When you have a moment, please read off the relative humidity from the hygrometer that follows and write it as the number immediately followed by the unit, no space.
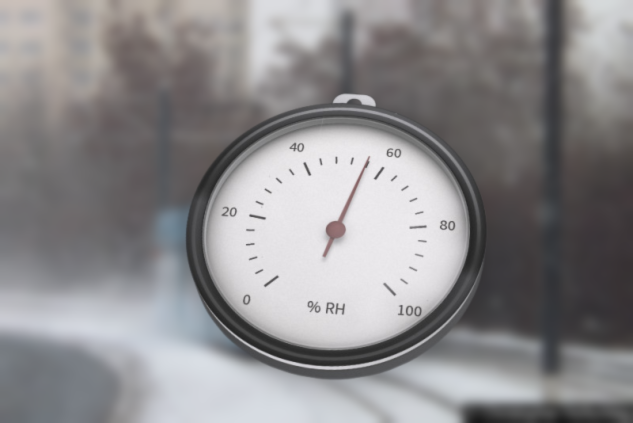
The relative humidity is 56%
